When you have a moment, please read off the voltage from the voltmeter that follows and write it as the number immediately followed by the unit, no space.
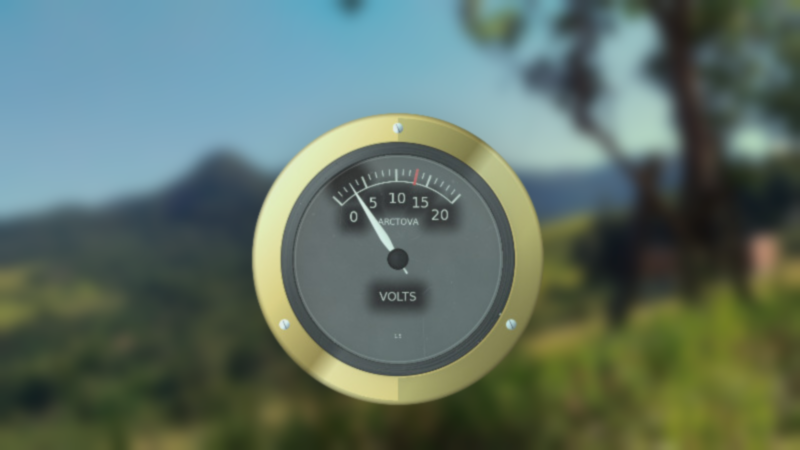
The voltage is 3V
